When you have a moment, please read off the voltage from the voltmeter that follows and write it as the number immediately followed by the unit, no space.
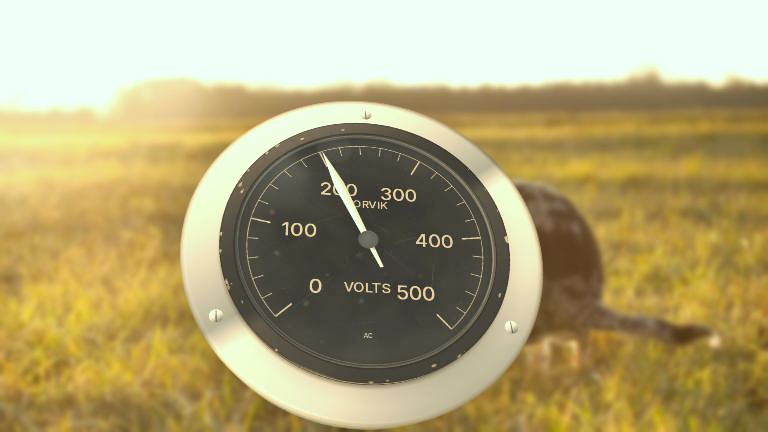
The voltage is 200V
